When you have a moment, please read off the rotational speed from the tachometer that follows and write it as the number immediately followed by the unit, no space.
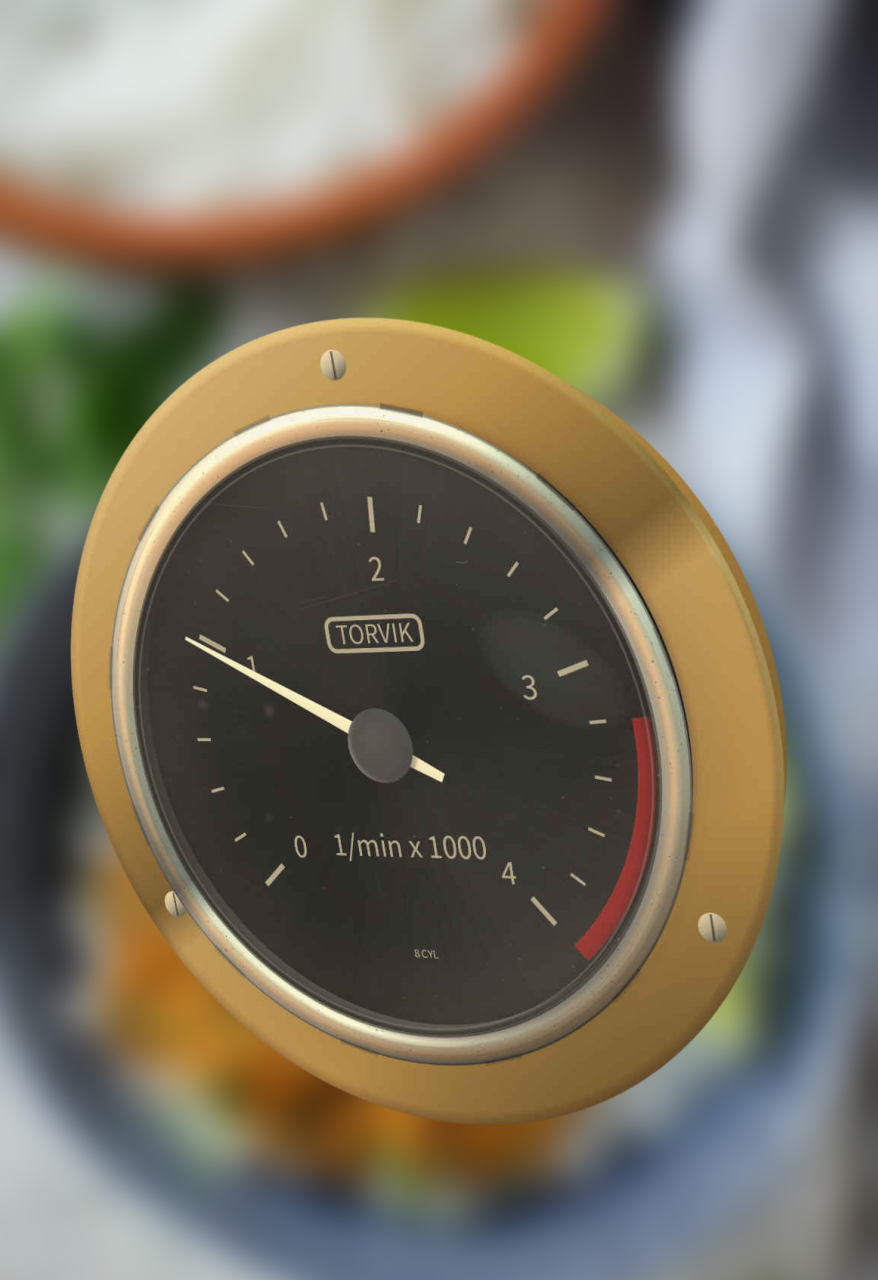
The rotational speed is 1000rpm
